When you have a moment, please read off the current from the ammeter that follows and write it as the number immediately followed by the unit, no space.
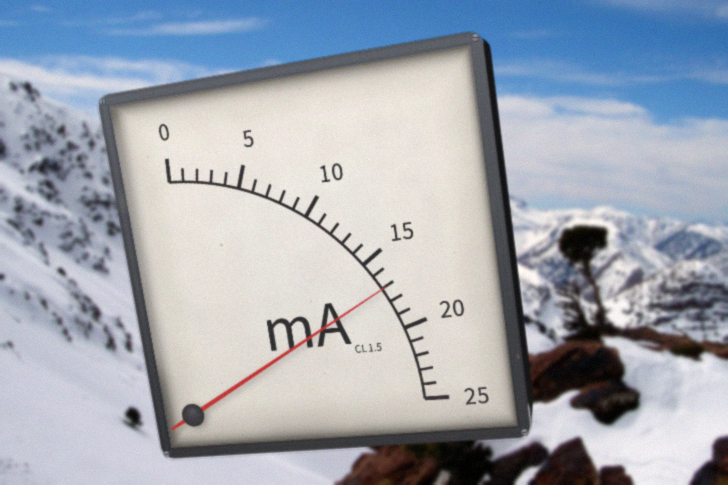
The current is 17mA
